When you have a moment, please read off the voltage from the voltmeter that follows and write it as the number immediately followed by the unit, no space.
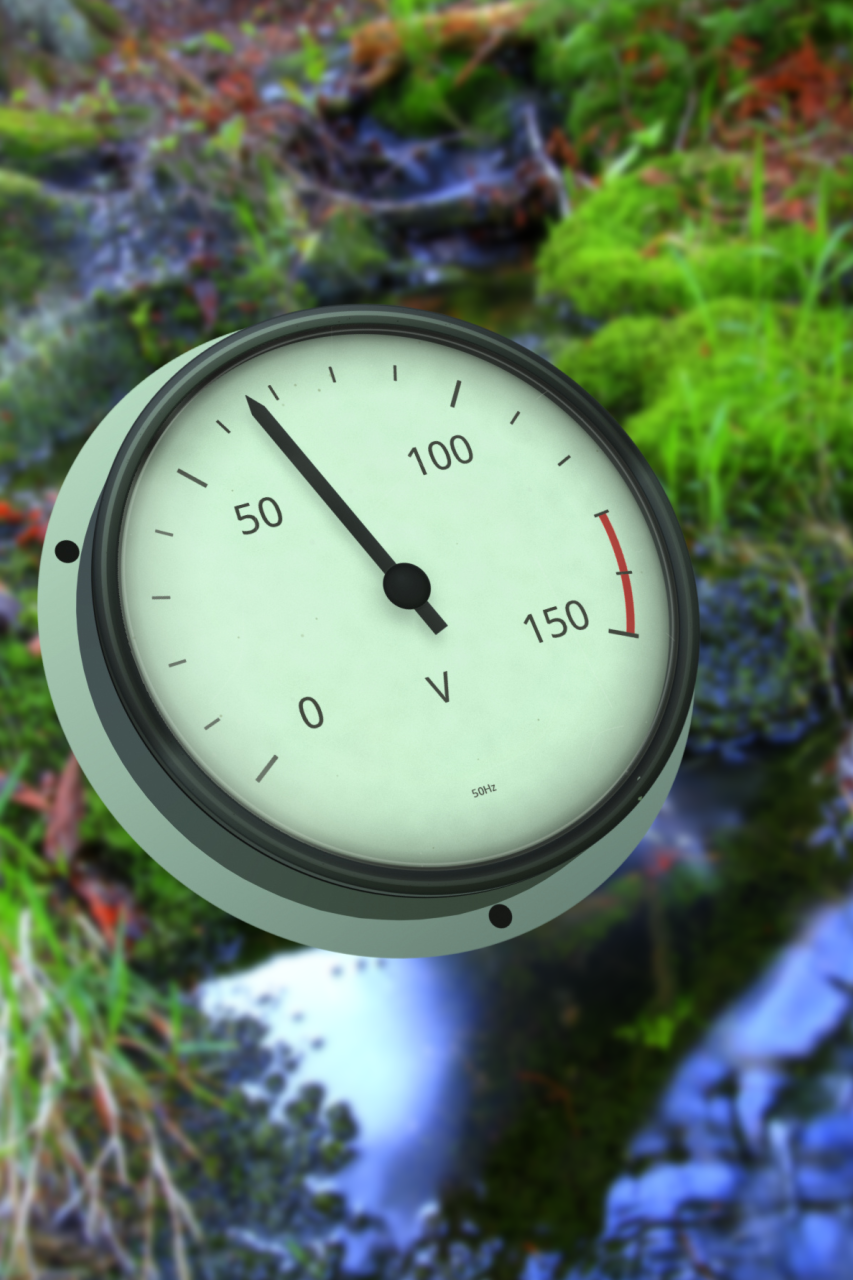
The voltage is 65V
